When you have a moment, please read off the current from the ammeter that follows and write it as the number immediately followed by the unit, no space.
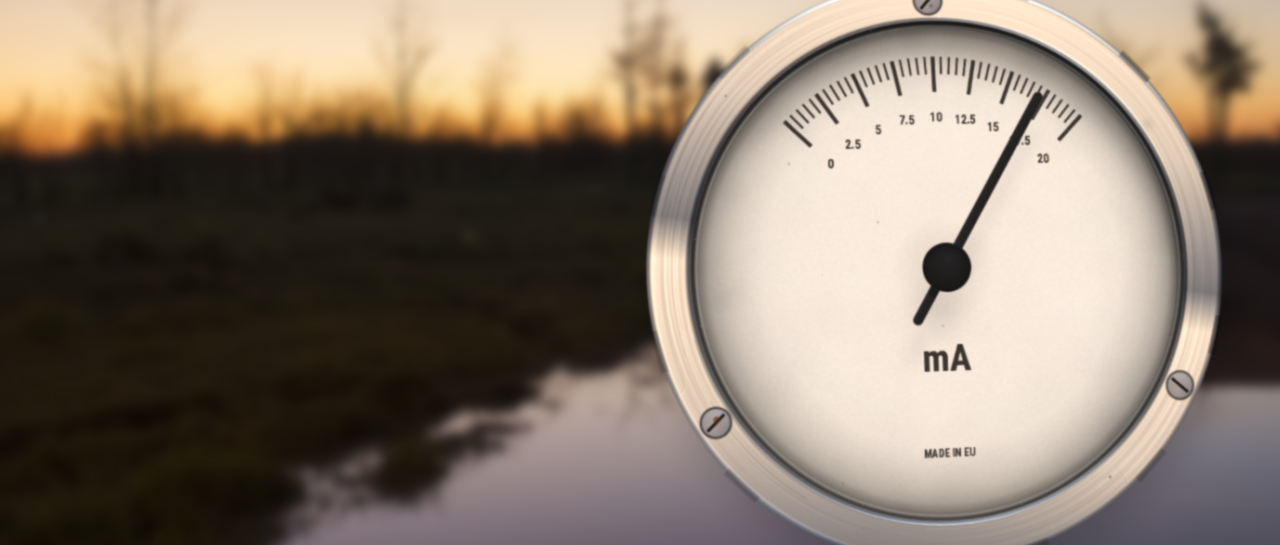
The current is 17mA
